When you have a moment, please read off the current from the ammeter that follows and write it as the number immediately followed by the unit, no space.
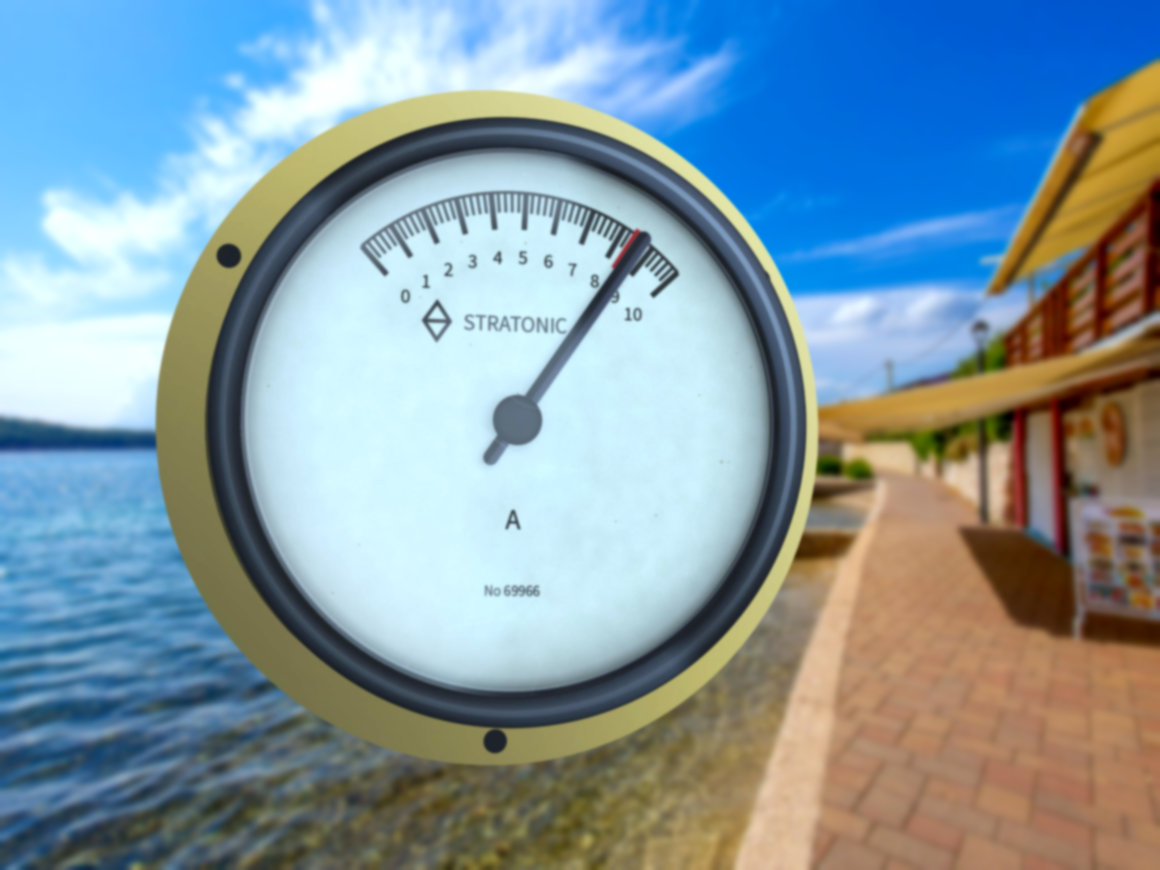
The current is 8.6A
